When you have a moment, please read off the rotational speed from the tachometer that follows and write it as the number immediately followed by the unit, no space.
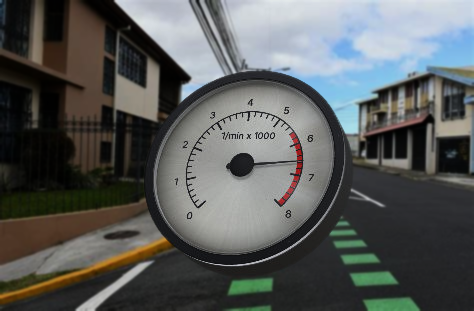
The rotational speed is 6600rpm
